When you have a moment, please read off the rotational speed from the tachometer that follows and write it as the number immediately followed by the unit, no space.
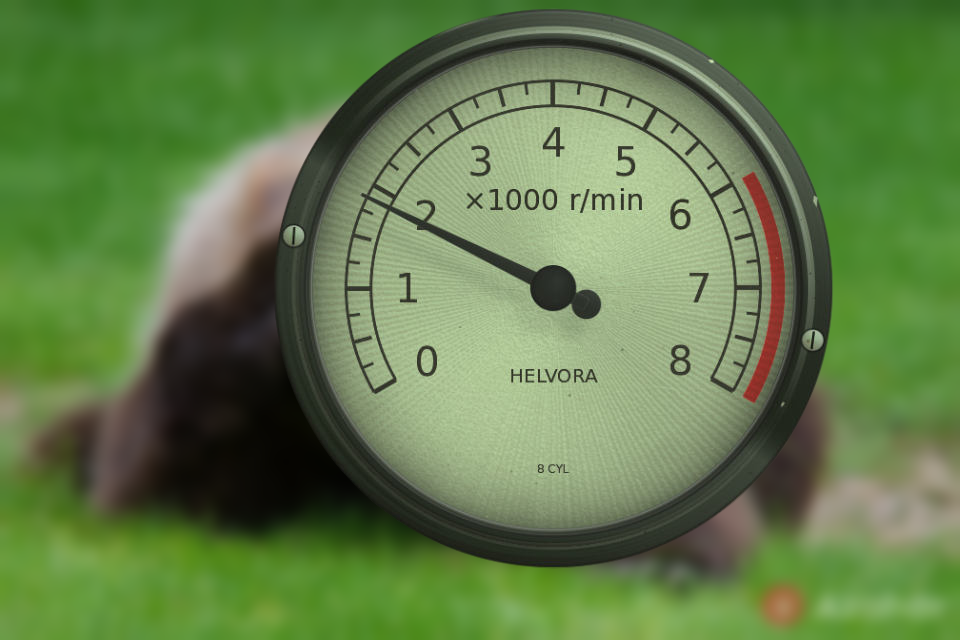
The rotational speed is 1875rpm
